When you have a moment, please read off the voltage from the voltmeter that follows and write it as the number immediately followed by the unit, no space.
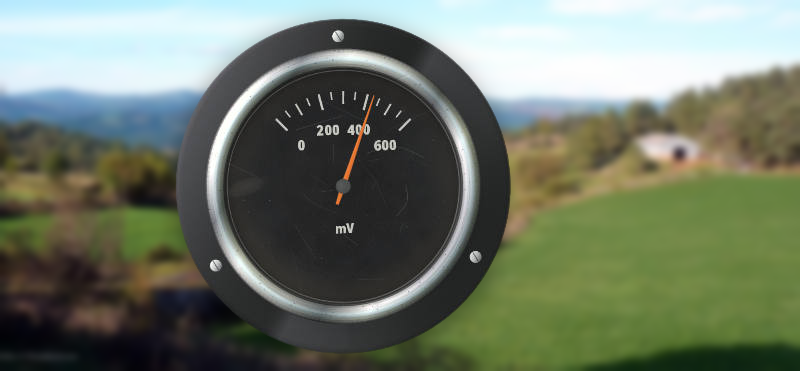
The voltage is 425mV
